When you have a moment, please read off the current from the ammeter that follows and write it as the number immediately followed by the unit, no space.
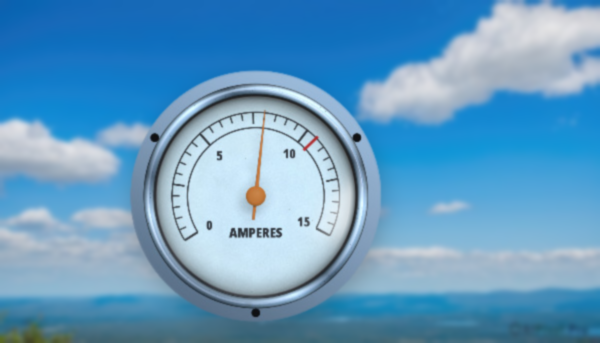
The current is 8A
